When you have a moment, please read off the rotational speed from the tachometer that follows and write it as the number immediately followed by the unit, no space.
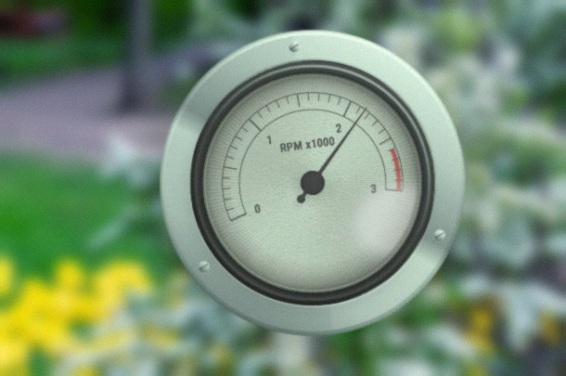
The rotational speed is 2150rpm
